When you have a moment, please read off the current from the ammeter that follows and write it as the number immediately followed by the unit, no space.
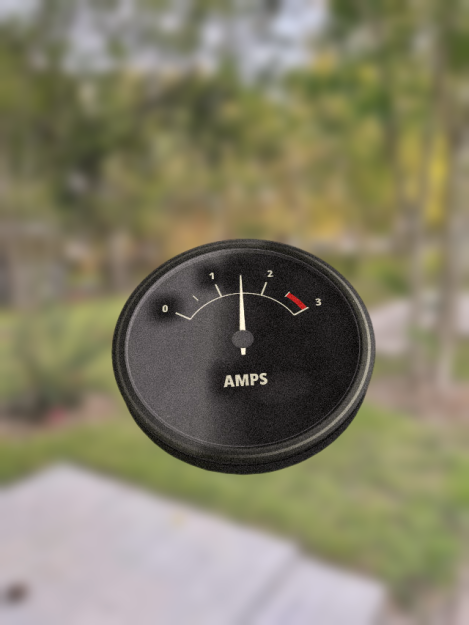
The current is 1.5A
